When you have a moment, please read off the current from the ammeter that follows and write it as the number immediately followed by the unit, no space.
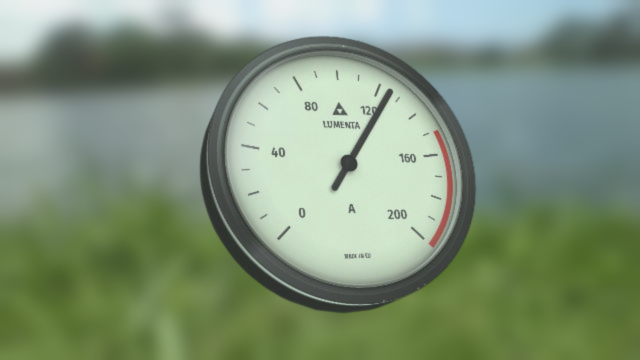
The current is 125A
